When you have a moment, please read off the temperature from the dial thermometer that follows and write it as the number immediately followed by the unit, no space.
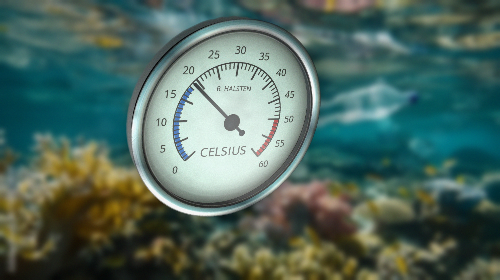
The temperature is 19°C
